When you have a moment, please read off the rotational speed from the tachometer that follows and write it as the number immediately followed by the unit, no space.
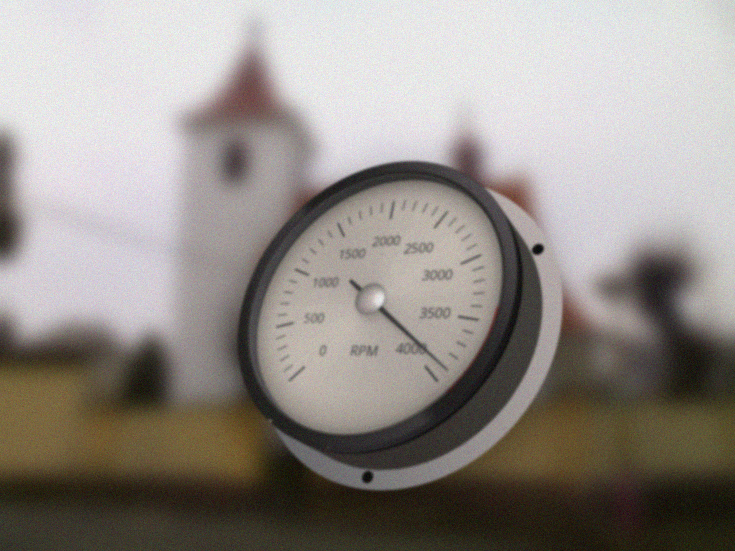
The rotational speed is 3900rpm
